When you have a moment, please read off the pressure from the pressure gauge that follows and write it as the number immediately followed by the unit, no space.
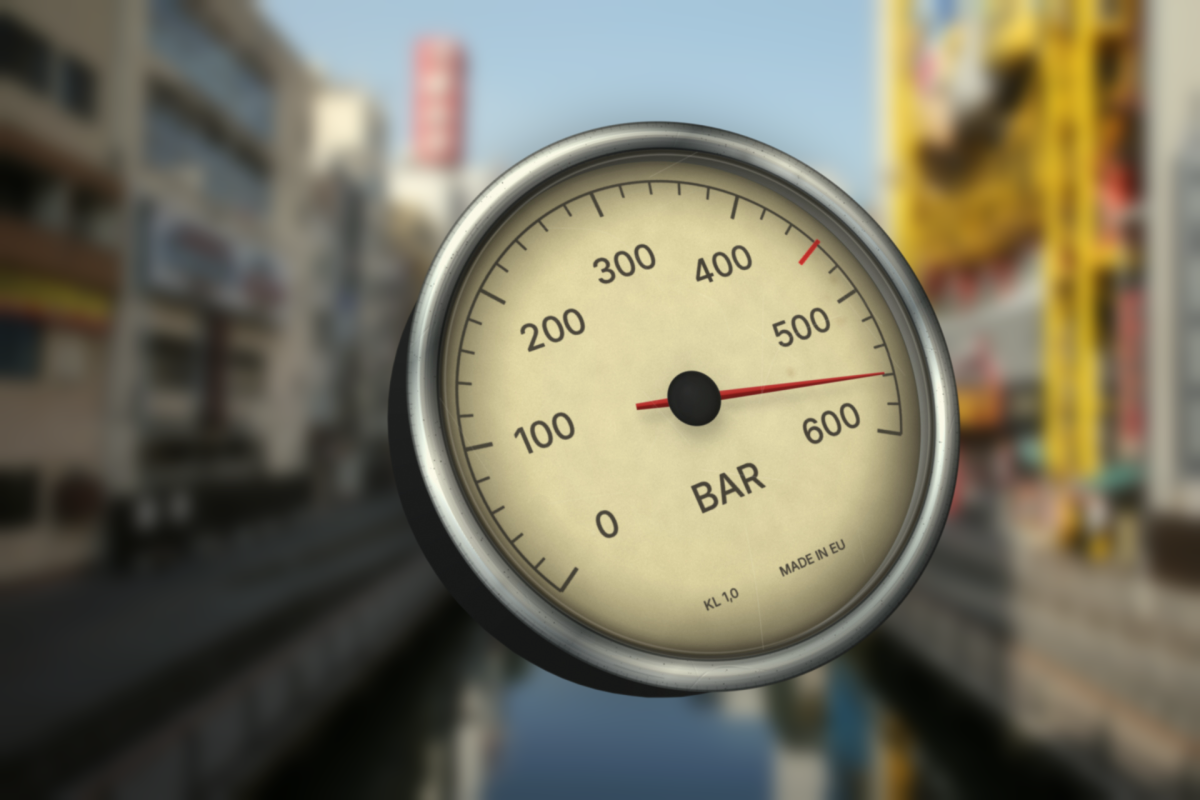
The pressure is 560bar
